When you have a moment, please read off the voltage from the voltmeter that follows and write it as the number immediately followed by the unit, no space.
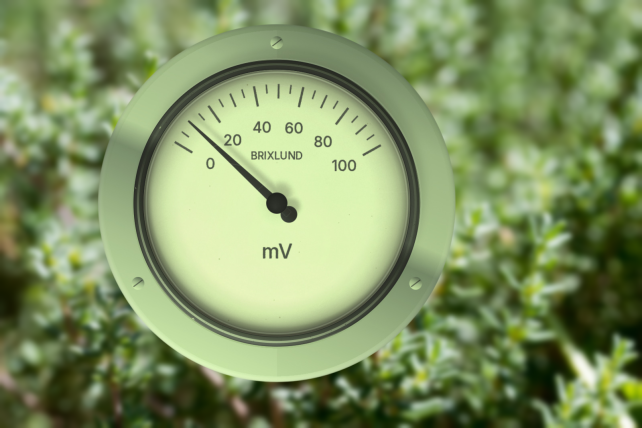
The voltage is 10mV
